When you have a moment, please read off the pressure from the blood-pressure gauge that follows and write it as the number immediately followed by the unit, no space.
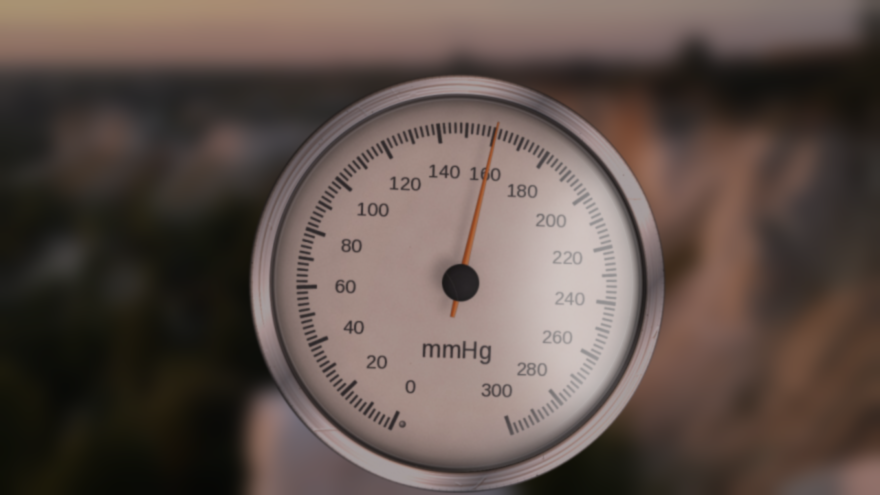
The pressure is 160mmHg
